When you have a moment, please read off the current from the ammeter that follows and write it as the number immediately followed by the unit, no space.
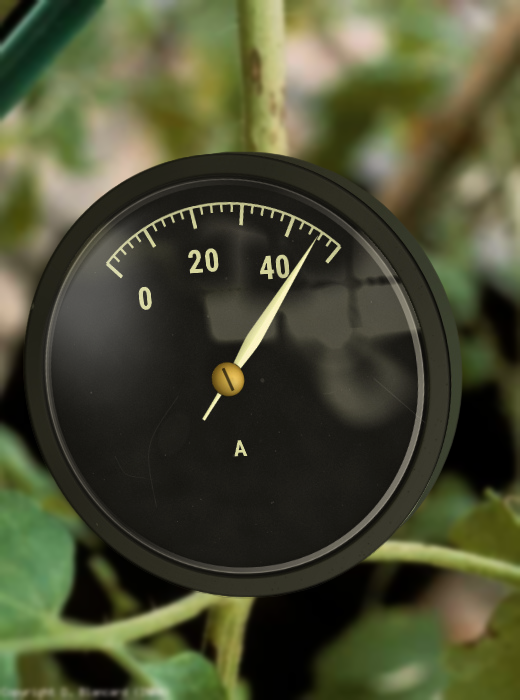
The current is 46A
